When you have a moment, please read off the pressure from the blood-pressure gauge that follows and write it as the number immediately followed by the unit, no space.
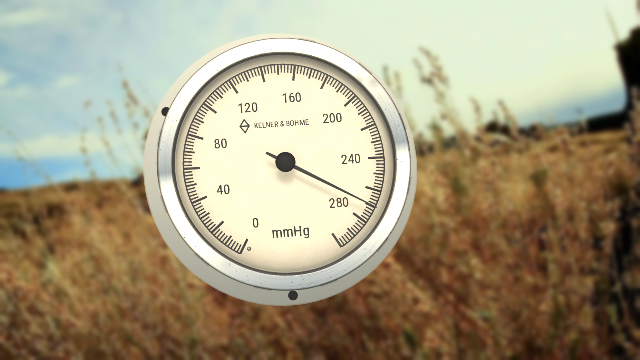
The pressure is 270mmHg
